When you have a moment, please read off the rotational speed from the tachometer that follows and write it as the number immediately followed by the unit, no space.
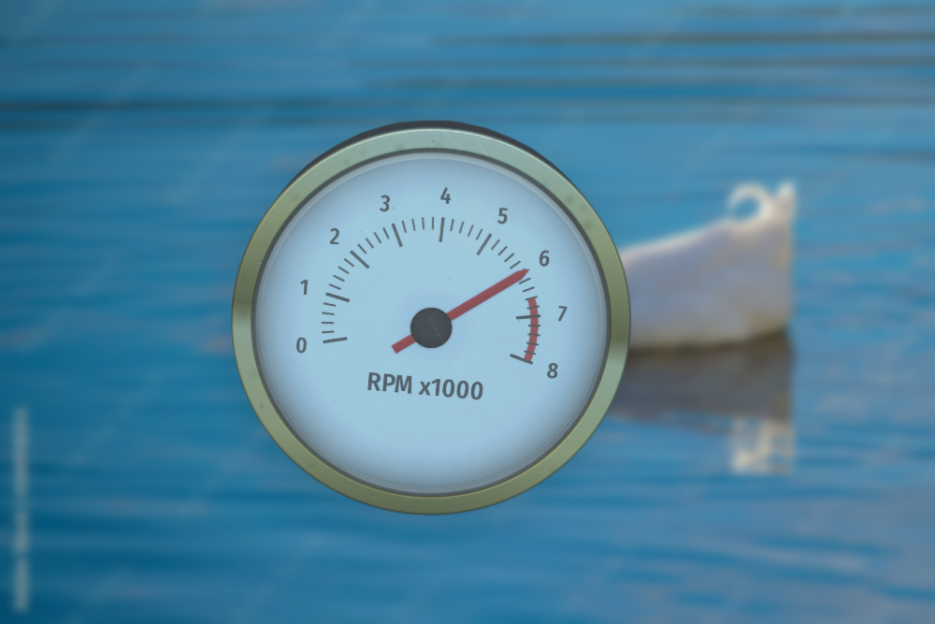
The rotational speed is 6000rpm
